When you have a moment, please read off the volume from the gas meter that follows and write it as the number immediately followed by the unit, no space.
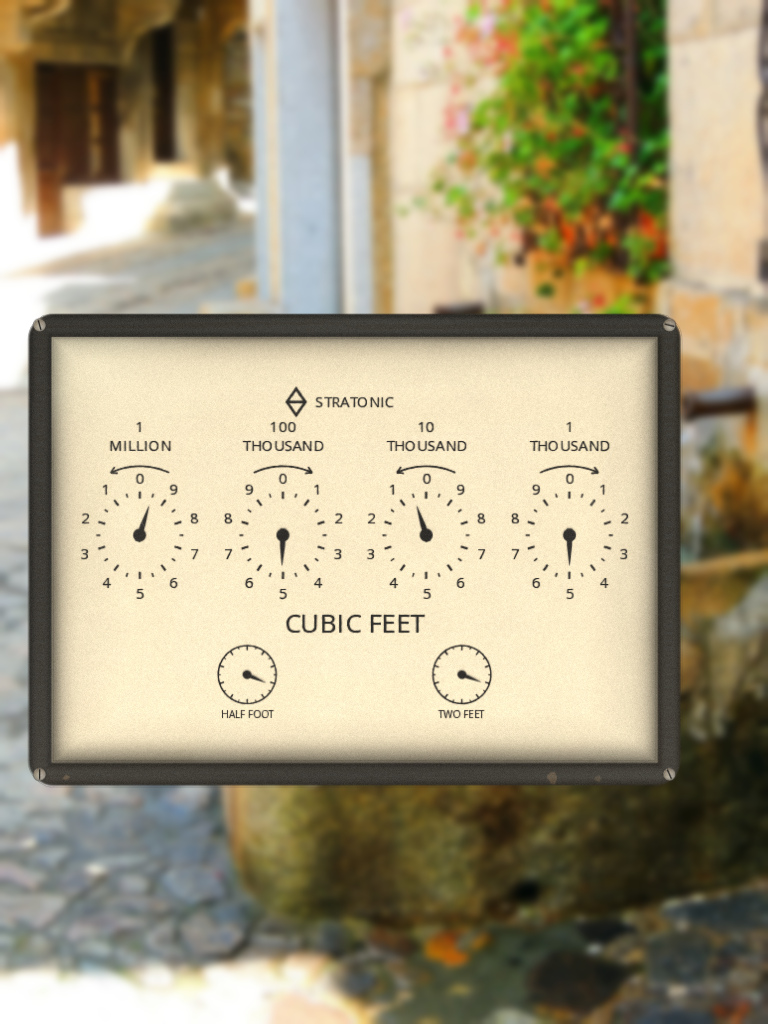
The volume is 950500ft³
